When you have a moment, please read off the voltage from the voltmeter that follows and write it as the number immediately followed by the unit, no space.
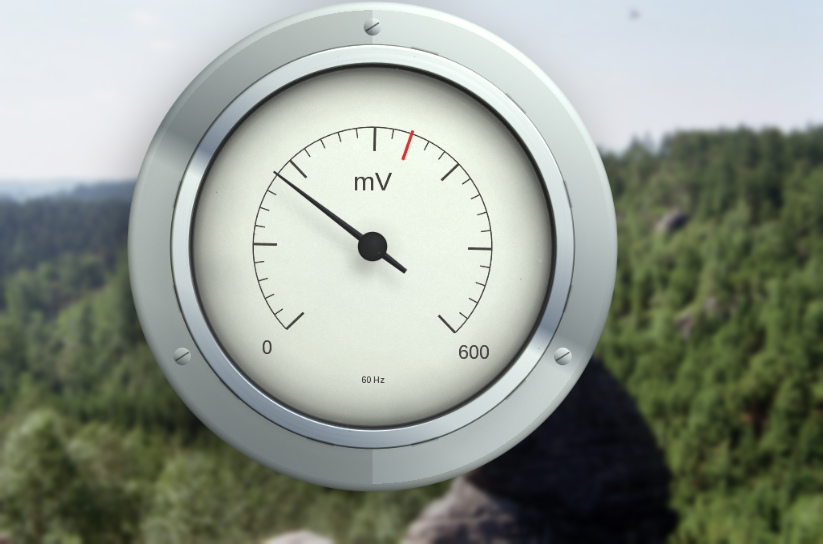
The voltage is 180mV
